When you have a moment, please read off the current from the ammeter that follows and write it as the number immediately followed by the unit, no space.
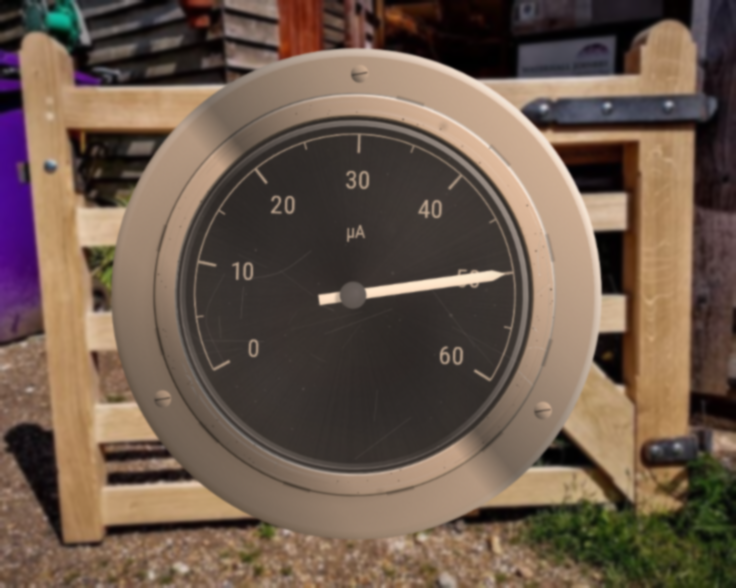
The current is 50µA
